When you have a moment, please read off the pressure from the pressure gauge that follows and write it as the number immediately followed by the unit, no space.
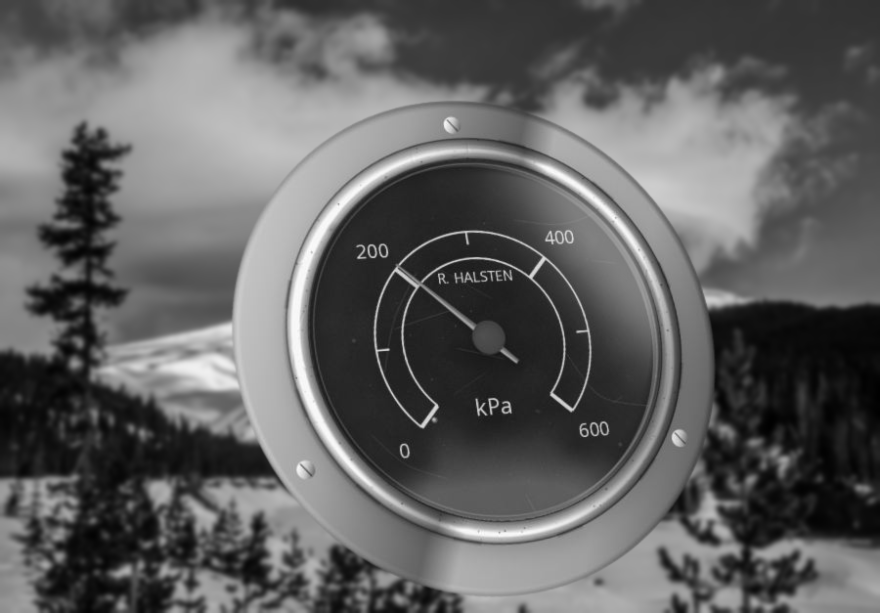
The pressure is 200kPa
